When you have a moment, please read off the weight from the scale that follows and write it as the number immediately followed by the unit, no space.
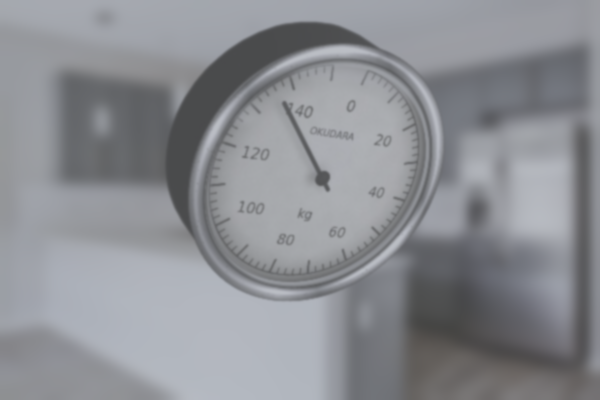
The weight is 136kg
